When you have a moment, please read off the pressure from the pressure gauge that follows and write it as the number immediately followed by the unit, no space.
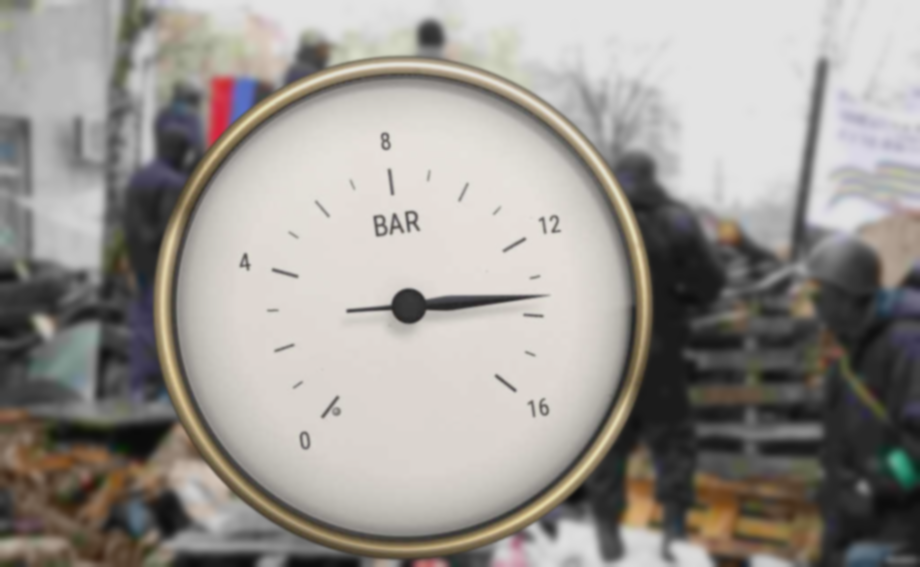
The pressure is 13.5bar
